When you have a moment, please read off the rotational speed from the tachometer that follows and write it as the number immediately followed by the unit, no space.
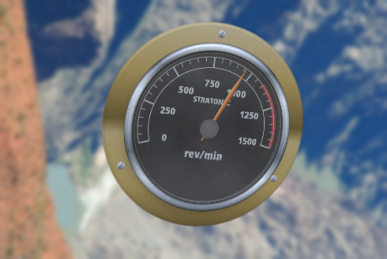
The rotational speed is 950rpm
